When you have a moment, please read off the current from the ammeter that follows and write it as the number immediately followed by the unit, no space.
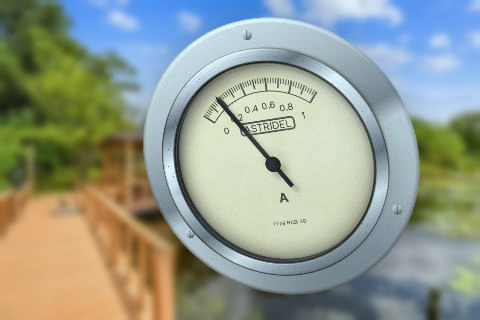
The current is 0.2A
